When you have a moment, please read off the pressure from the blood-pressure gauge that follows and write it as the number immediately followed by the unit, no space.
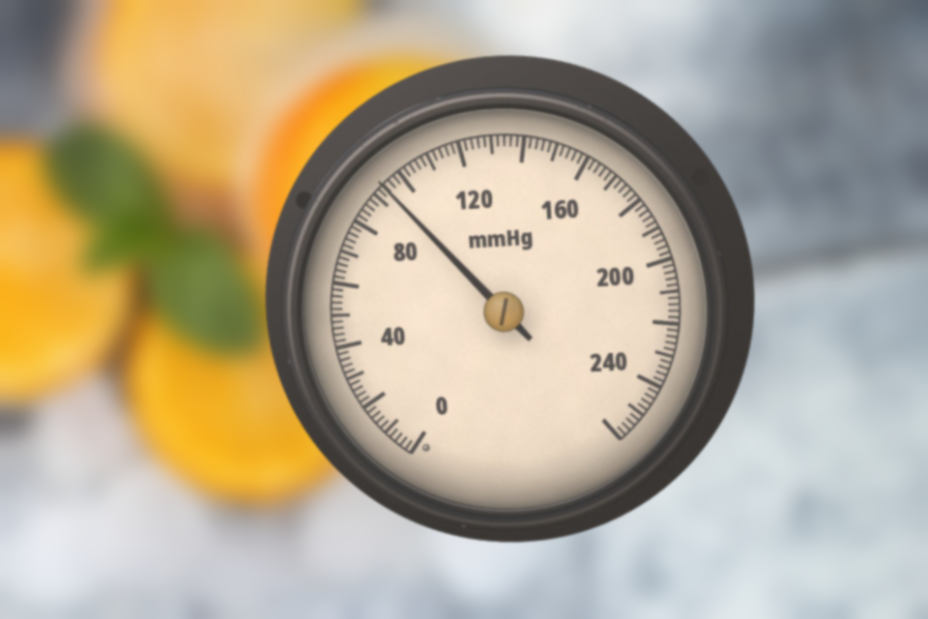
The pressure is 94mmHg
